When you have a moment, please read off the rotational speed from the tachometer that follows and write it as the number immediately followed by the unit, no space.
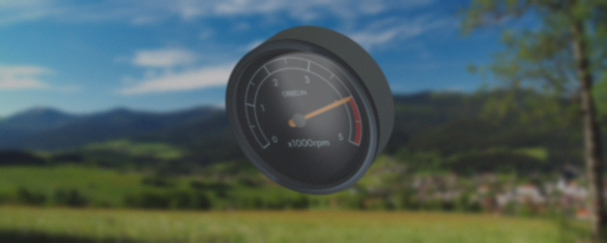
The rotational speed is 4000rpm
